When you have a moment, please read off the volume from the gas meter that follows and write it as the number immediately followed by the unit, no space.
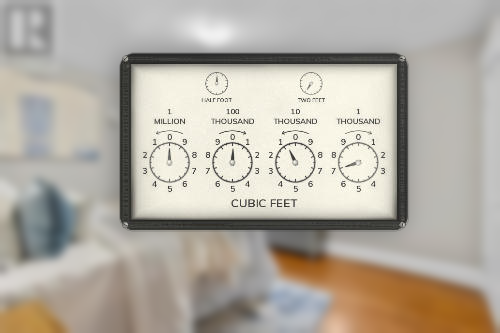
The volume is 700ft³
